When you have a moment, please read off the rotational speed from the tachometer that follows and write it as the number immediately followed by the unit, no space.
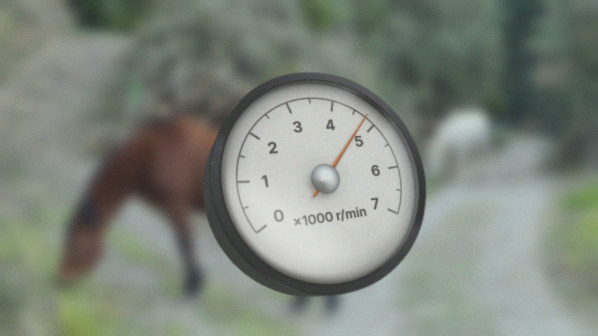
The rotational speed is 4750rpm
